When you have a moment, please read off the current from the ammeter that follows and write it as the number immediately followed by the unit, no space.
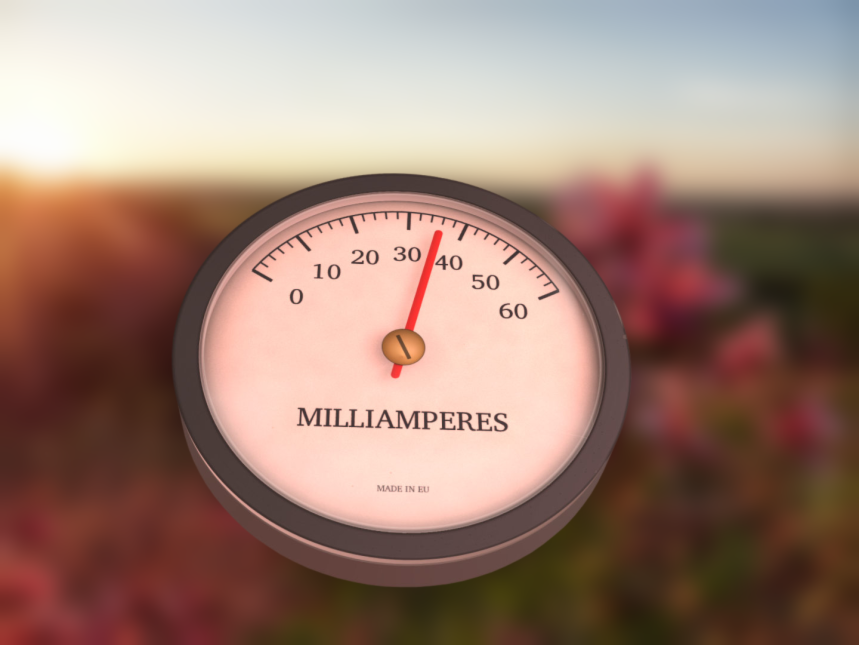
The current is 36mA
